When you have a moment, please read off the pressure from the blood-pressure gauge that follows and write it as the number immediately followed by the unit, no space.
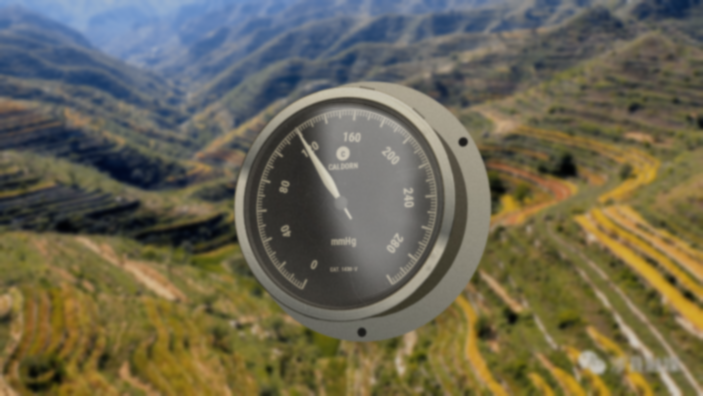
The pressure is 120mmHg
